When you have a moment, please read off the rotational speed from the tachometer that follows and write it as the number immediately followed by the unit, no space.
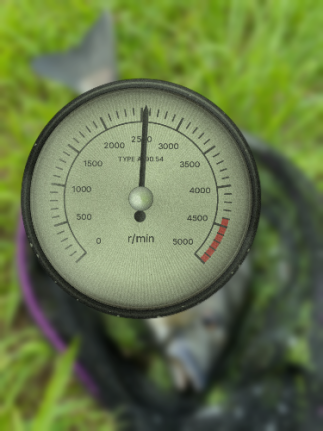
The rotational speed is 2550rpm
